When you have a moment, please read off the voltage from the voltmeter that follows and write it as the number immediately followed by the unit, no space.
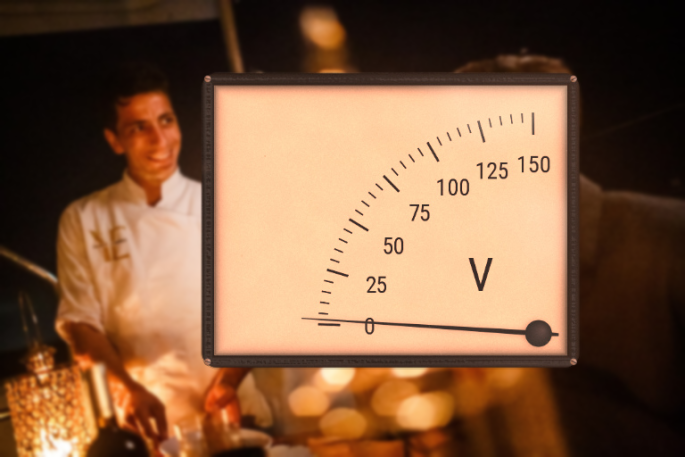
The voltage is 2.5V
